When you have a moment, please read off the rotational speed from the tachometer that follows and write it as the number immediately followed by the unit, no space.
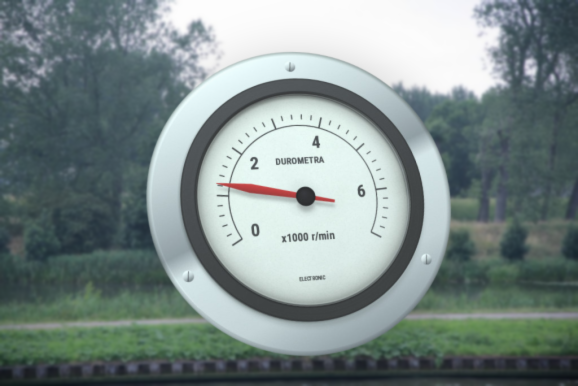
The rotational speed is 1200rpm
